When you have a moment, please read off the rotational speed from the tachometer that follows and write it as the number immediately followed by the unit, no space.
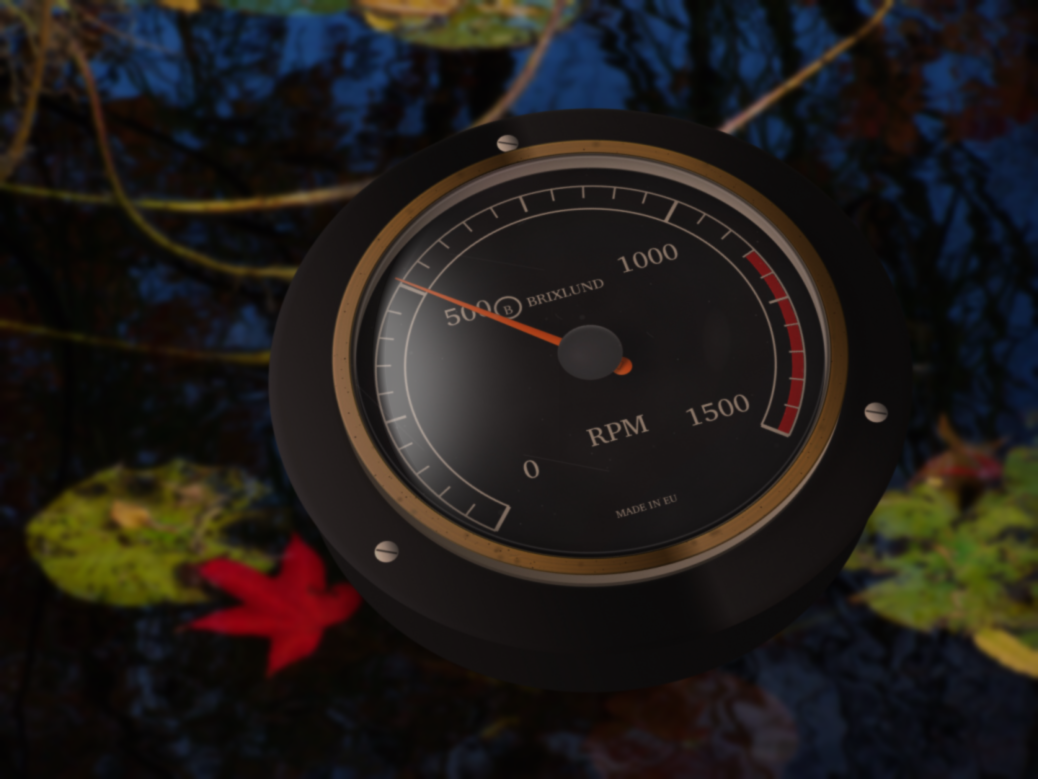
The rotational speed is 500rpm
